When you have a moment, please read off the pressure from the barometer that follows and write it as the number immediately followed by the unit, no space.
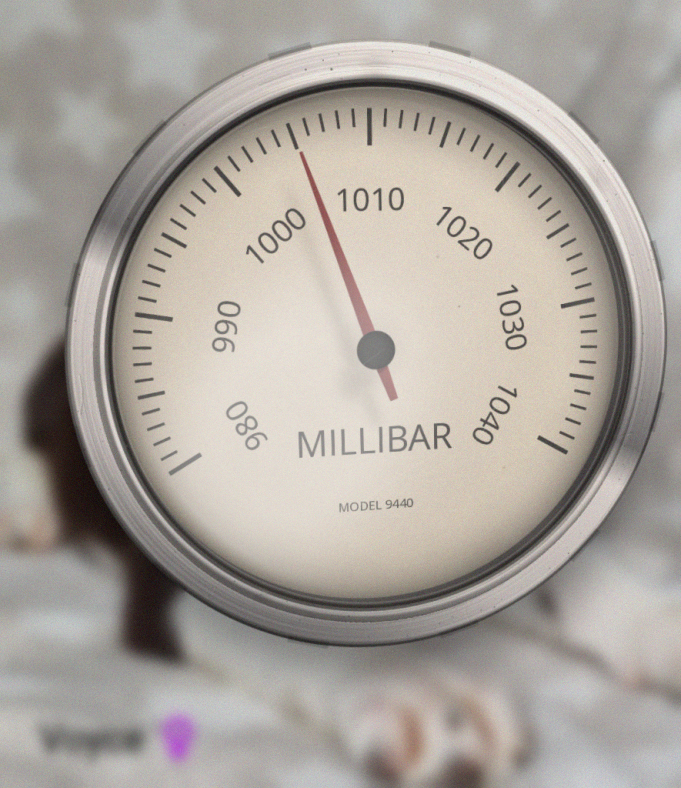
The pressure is 1005mbar
